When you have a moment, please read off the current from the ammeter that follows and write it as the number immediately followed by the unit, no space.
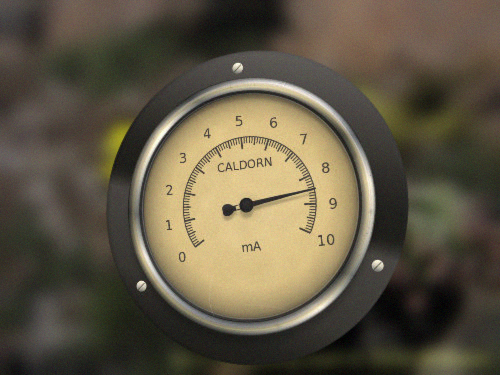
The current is 8.5mA
